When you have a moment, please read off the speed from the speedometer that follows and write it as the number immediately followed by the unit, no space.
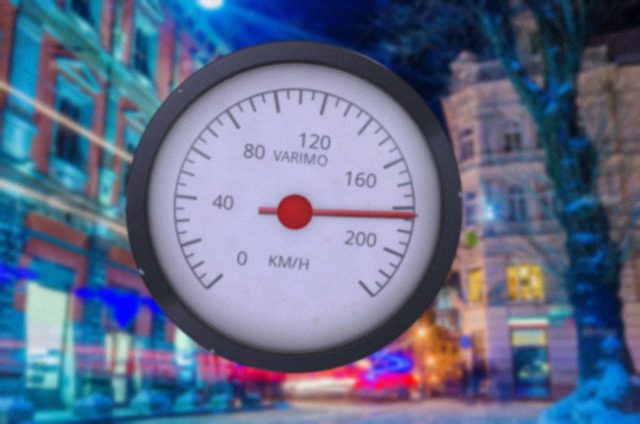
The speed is 182.5km/h
